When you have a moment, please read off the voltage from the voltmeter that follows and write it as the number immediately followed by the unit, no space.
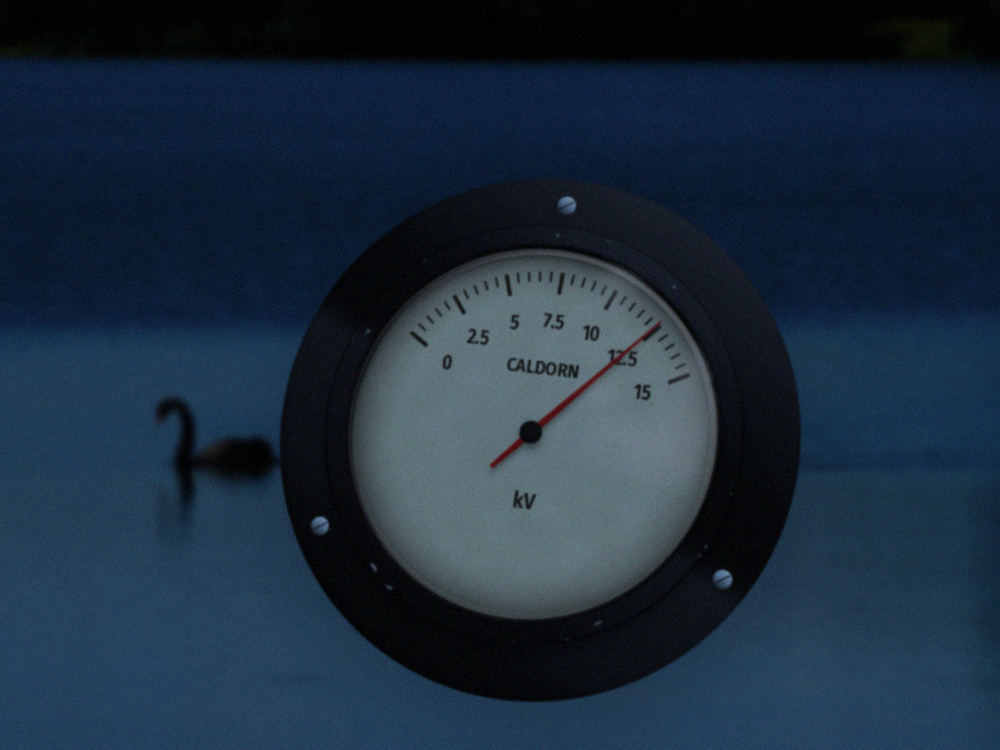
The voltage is 12.5kV
